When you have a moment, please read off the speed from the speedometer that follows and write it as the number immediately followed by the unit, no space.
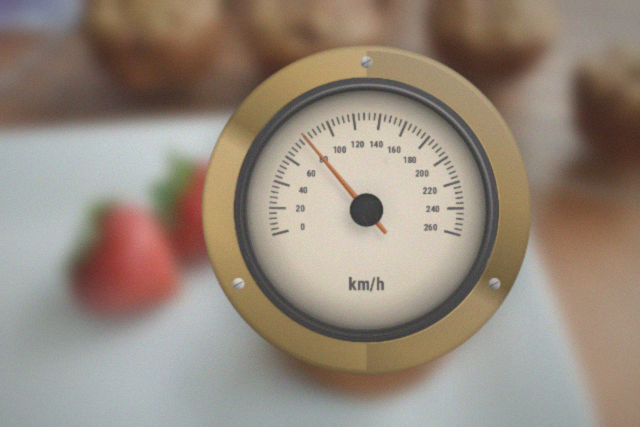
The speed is 80km/h
